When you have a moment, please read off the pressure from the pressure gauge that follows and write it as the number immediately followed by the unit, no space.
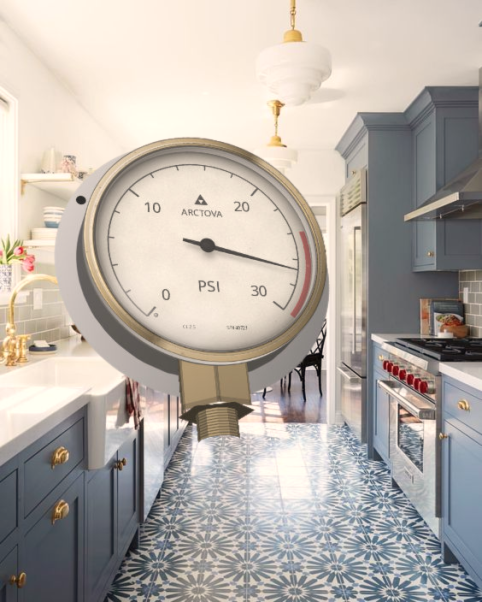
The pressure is 27psi
